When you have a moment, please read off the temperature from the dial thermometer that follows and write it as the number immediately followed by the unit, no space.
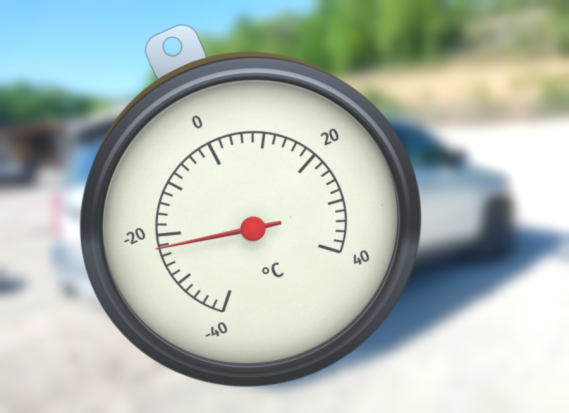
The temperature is -22°C
